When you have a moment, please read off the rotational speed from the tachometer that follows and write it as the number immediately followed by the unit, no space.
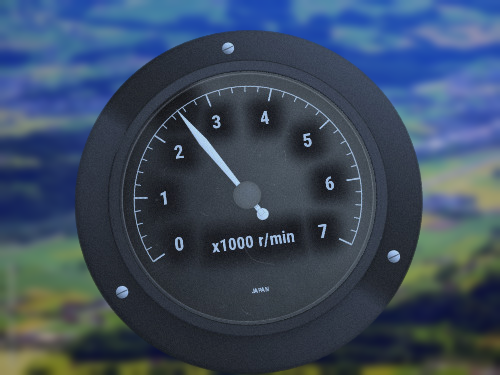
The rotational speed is 2500rpm
